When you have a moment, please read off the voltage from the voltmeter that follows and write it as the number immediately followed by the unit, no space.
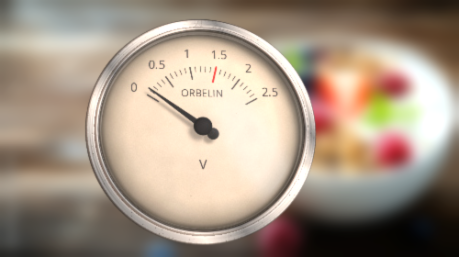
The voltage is 0.1V
